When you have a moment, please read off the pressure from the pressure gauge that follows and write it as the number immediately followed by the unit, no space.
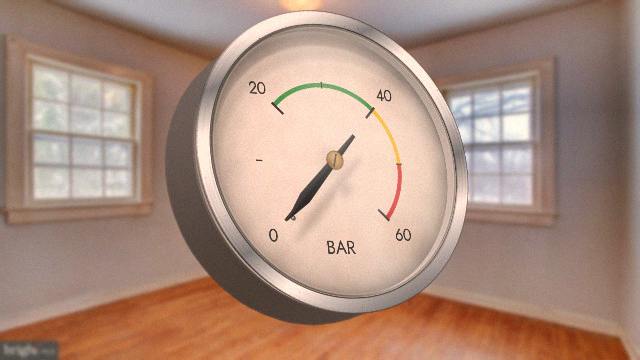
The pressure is 0bar
